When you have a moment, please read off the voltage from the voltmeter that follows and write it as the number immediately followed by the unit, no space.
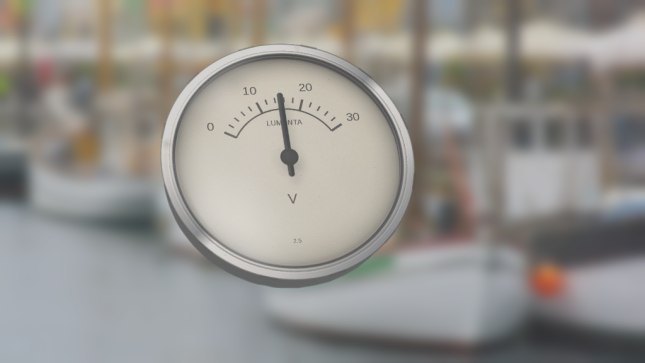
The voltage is 15V
